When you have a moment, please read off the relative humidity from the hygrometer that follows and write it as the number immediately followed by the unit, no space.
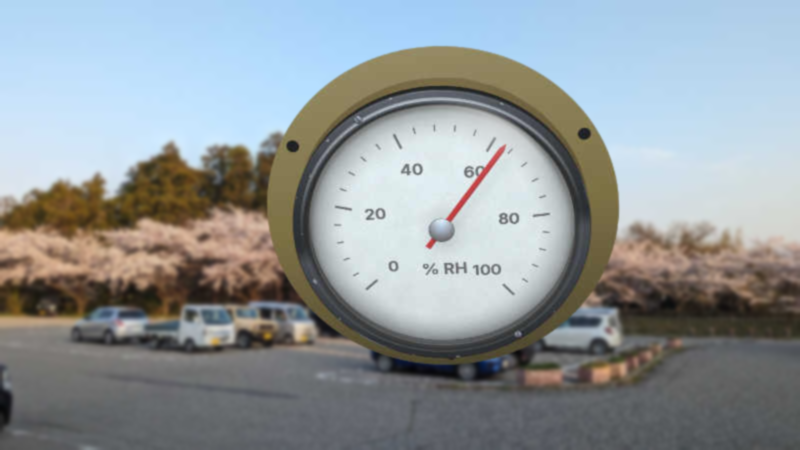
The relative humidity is 62%
